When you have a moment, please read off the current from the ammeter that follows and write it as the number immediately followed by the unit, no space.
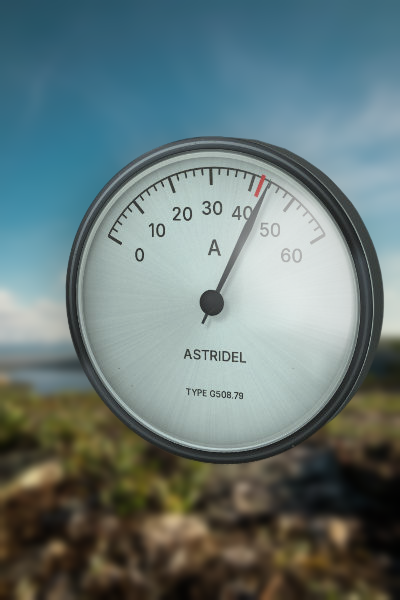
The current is 44A
